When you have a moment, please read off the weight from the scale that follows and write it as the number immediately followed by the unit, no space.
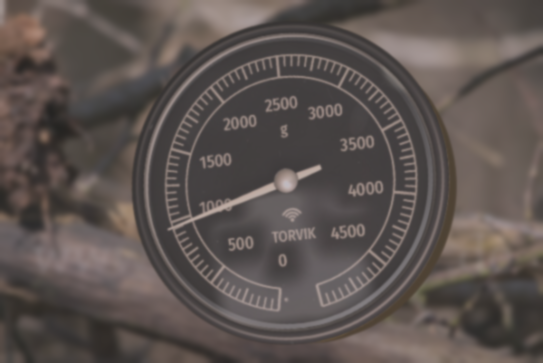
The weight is 950g
